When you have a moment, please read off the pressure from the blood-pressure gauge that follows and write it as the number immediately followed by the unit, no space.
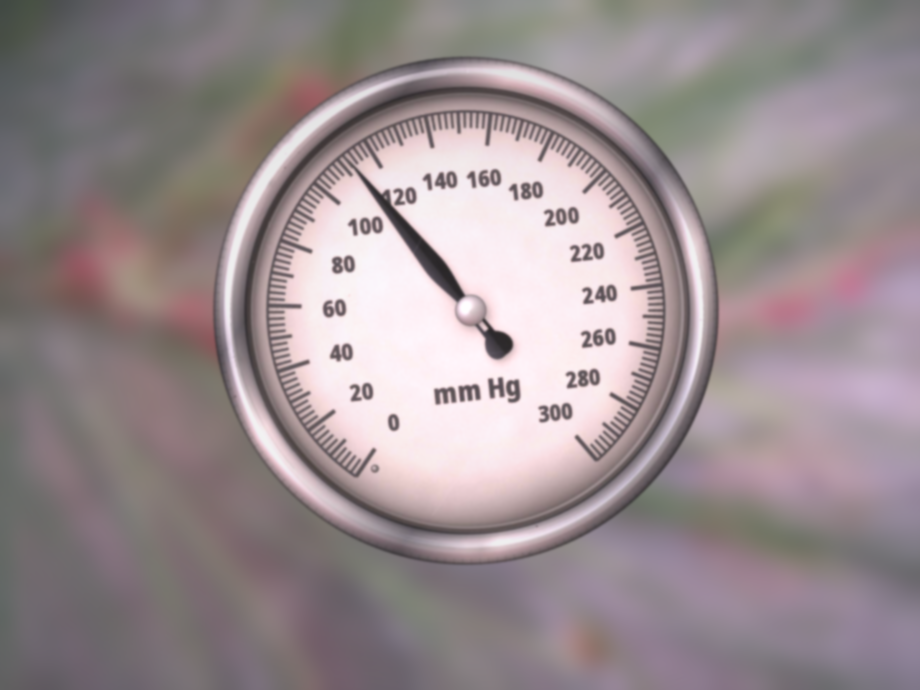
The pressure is 112mmHg
